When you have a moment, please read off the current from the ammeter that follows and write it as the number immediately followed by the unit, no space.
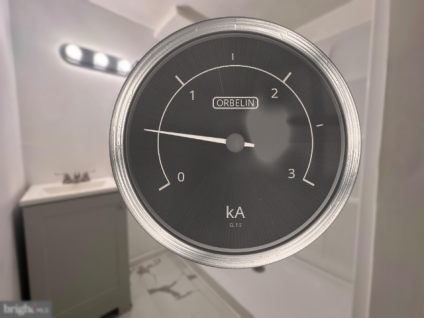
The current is 0.5kA
